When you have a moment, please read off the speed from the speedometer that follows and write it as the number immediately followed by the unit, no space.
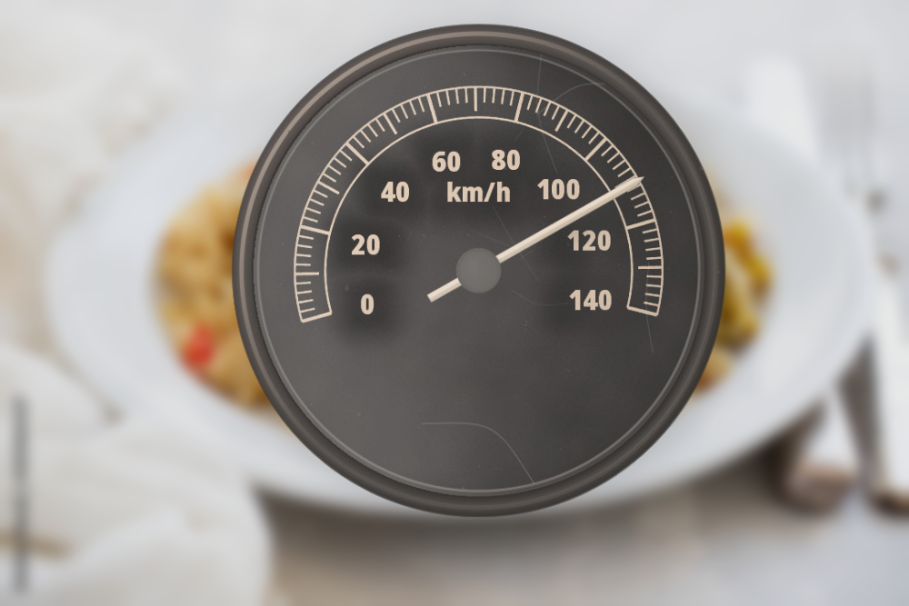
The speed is 111km/h
